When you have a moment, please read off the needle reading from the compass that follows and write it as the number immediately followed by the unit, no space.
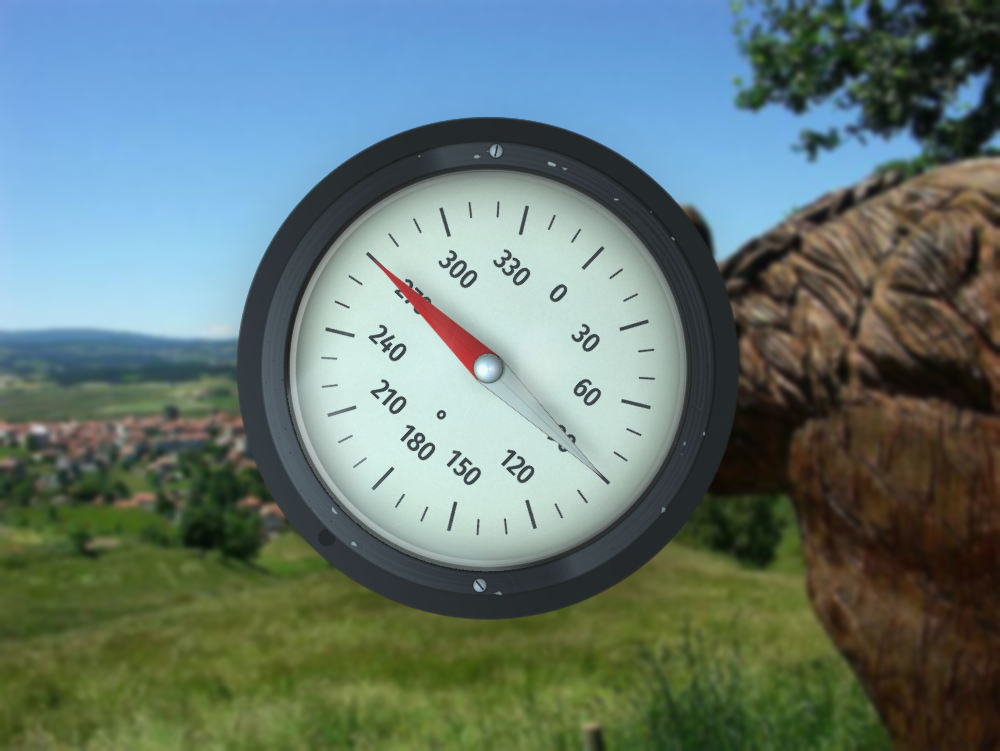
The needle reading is 270°
